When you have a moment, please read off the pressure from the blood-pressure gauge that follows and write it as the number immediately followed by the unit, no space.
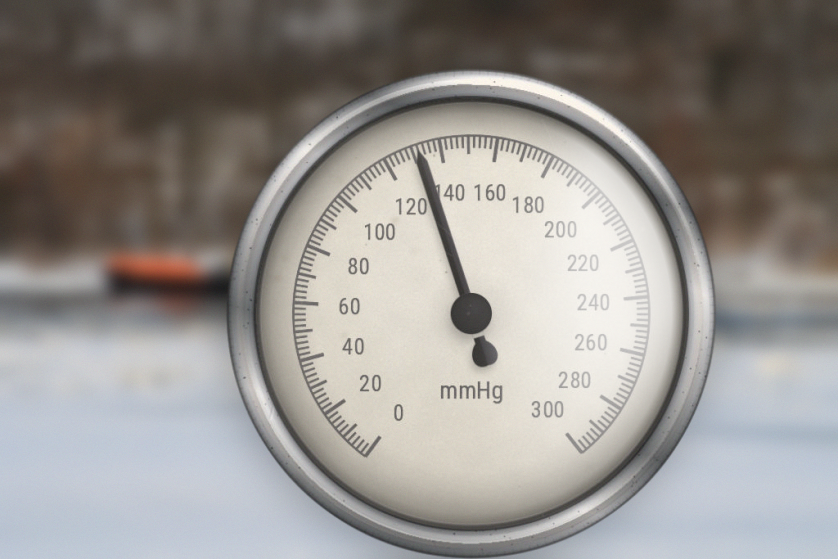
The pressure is 132mmHg
